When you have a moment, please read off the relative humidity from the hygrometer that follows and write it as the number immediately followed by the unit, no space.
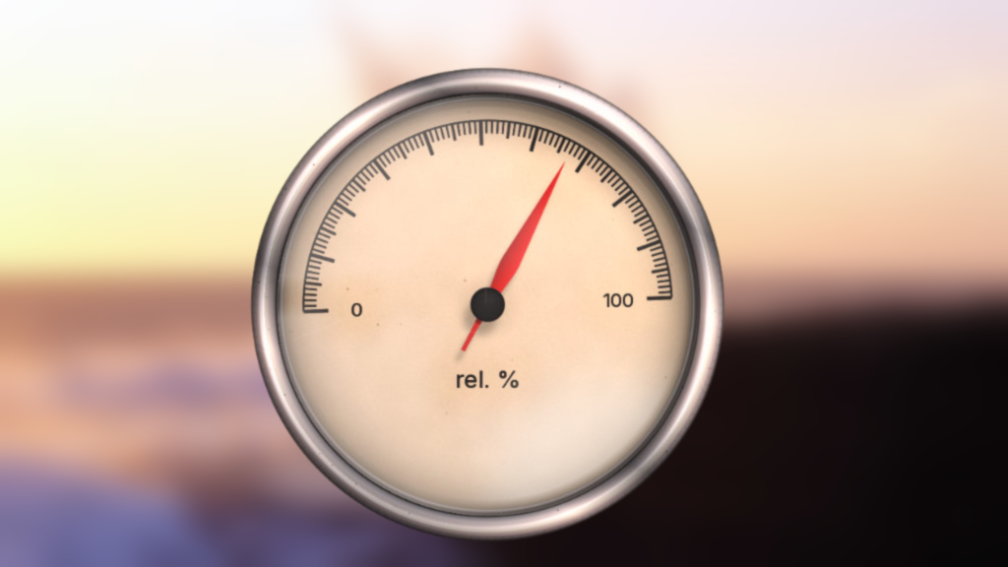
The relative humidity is 67%
